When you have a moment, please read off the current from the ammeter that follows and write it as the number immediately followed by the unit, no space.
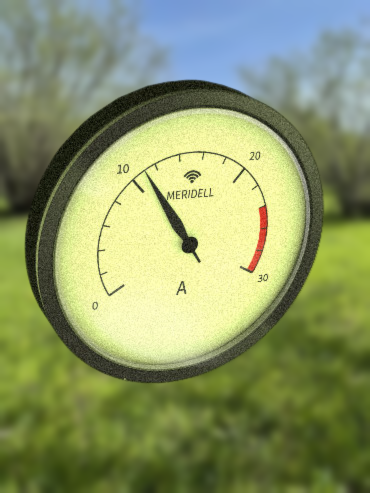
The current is 11A
